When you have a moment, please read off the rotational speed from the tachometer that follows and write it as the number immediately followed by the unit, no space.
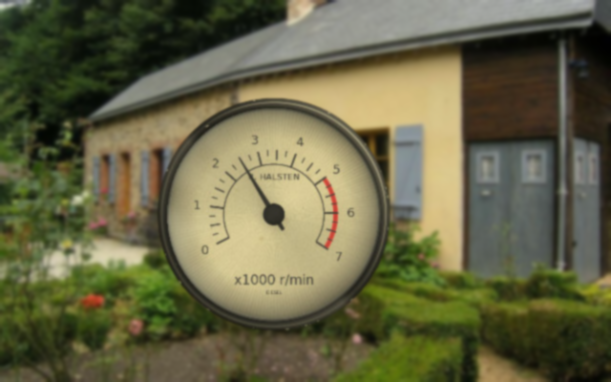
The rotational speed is 2500rpm
